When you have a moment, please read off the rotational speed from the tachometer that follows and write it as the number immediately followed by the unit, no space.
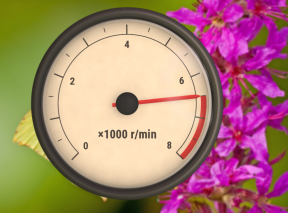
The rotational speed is 6500rpm
